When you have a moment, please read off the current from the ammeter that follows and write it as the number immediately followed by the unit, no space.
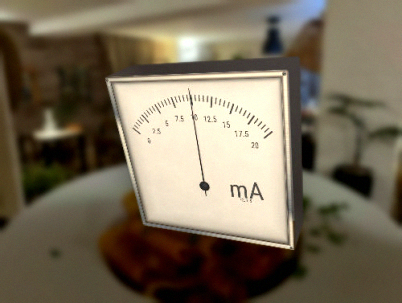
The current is 10mA
